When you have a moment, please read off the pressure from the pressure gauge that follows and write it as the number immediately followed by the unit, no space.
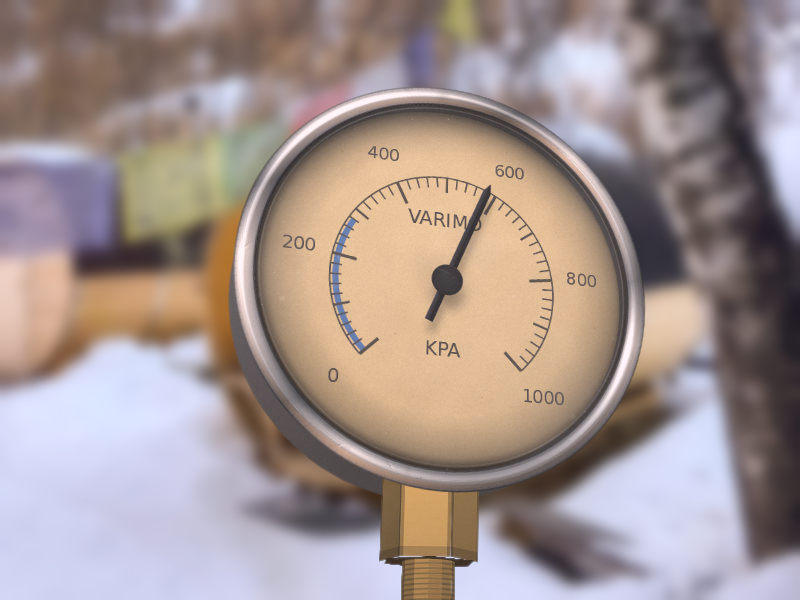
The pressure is 580kPa
